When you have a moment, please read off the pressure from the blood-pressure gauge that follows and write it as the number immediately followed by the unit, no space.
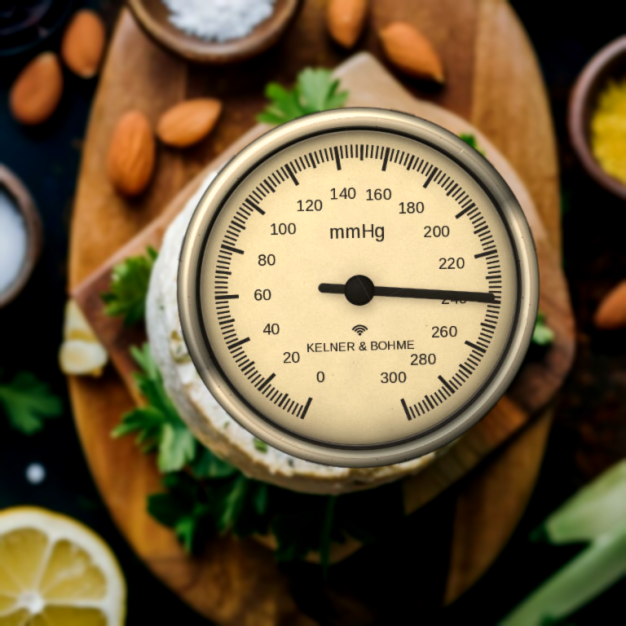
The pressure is 238mmHg
